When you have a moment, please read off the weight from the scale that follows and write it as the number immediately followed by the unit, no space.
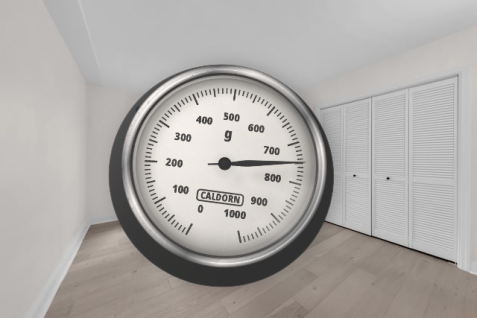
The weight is 750g
